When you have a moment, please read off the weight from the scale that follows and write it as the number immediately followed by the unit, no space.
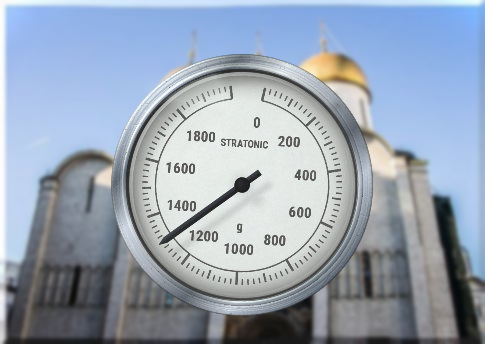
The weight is 1300g
